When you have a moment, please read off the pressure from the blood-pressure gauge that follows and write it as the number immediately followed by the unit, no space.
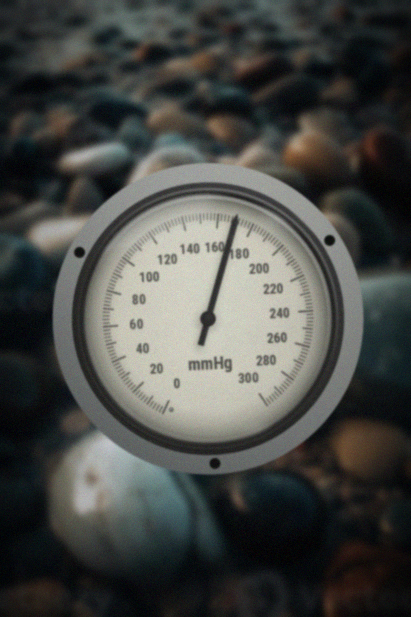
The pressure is 170mmHg
